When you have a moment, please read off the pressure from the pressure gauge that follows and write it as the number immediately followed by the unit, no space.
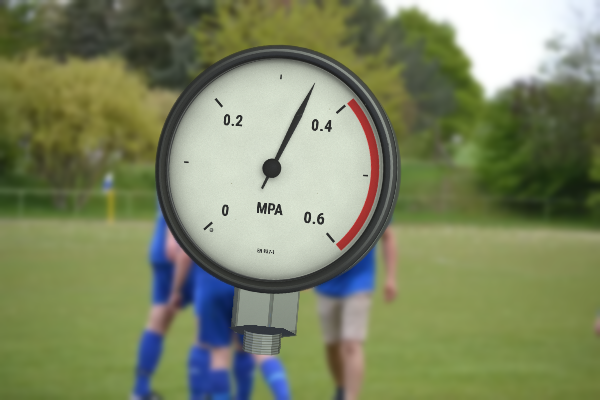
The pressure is 0.35MPa
